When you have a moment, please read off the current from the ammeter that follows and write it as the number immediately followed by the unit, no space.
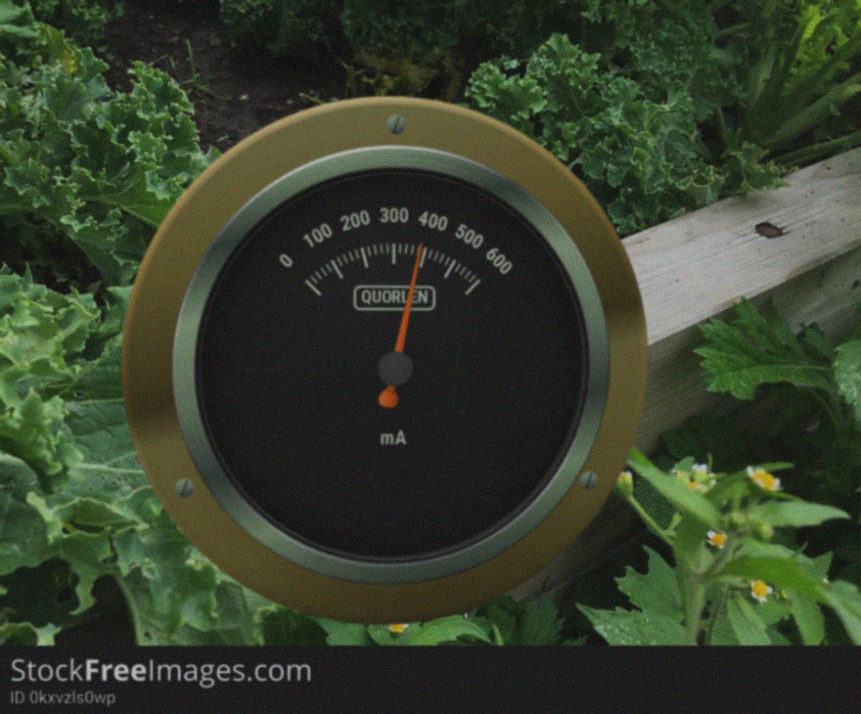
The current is 380mA
